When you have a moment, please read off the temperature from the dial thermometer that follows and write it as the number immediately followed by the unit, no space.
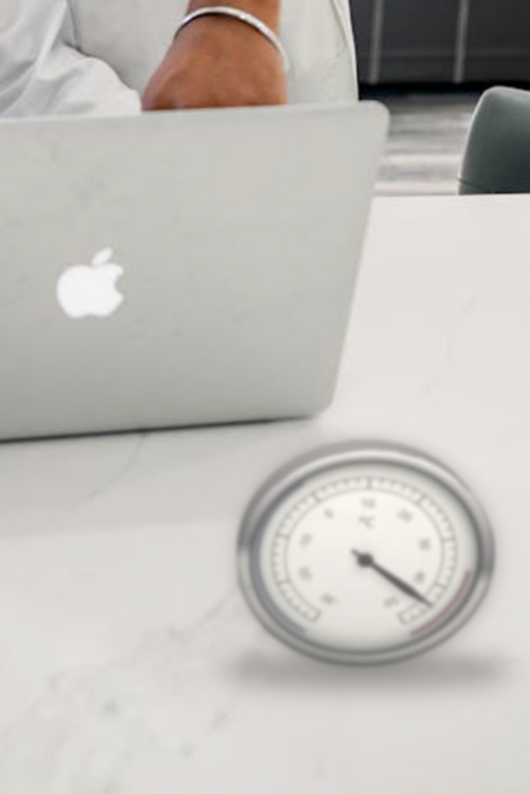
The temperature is 44°C
